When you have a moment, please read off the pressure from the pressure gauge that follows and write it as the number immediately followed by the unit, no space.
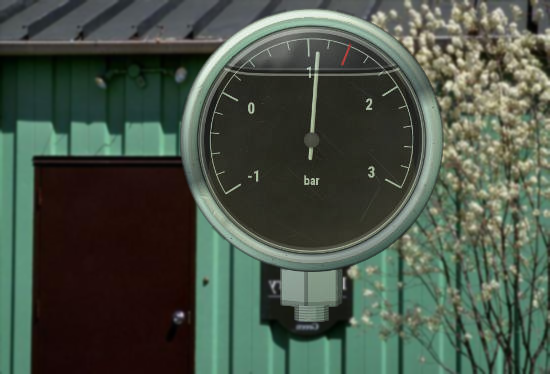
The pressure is 1.1bar
